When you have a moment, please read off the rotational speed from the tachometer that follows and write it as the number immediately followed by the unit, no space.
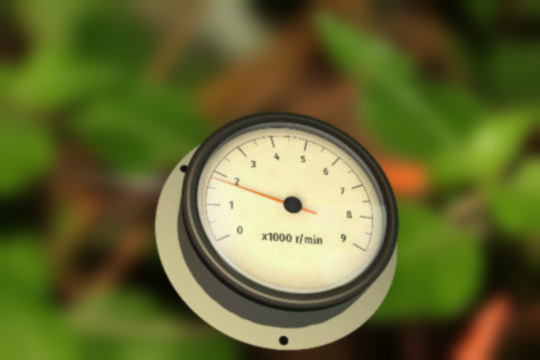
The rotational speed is 1750rpm
